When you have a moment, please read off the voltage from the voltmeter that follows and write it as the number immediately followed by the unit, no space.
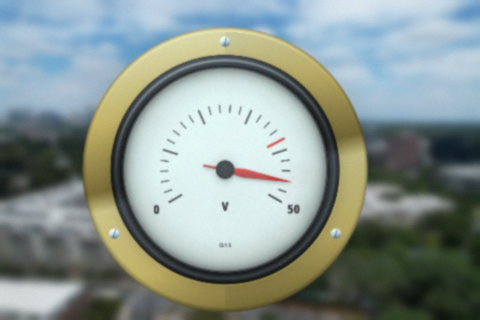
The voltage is 46V
